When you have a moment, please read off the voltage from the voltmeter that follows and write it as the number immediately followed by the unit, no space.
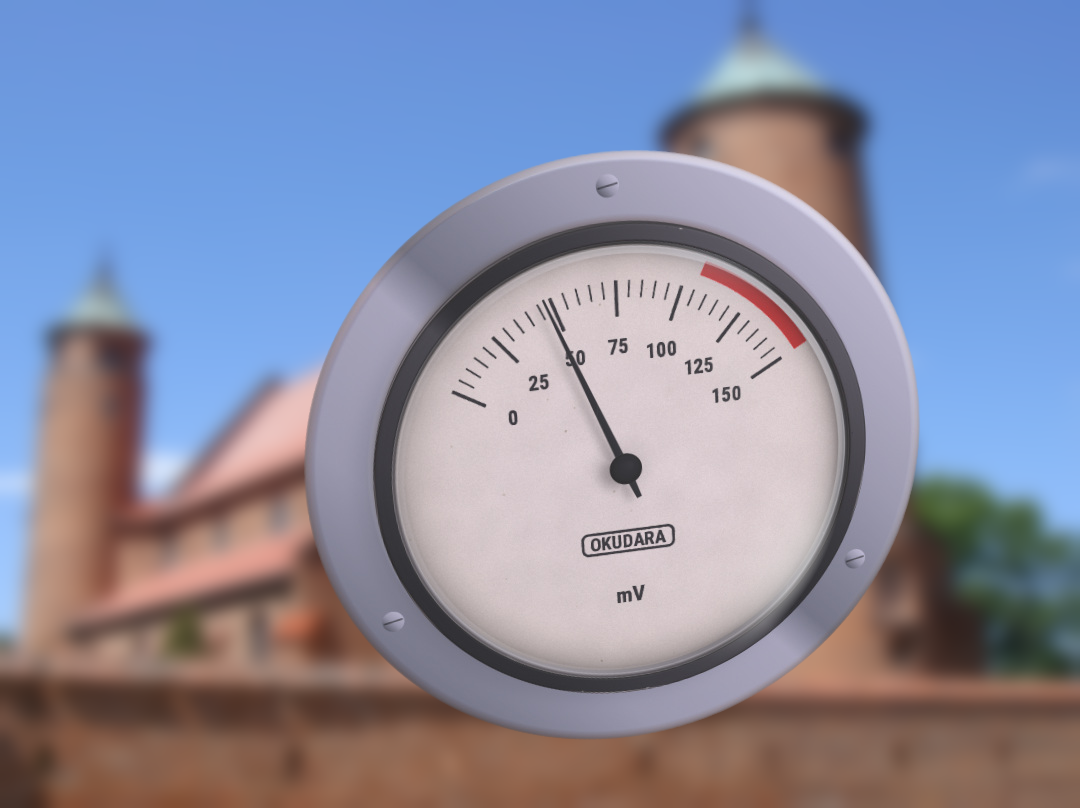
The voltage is 47.5mV
